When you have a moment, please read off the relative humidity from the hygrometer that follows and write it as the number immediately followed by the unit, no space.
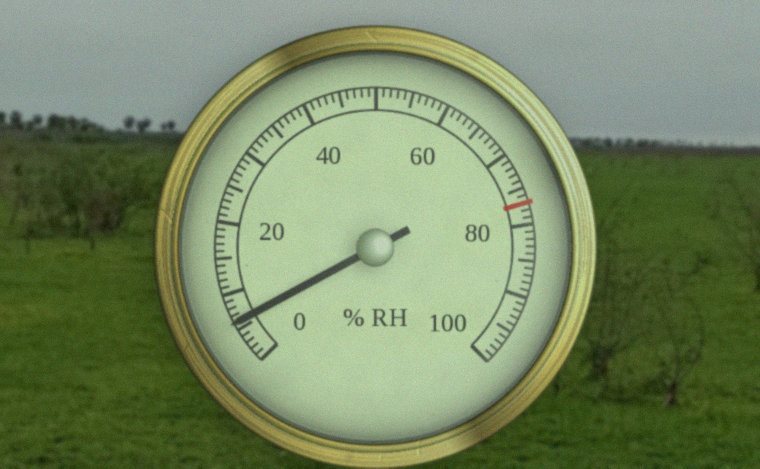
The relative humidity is 6%
